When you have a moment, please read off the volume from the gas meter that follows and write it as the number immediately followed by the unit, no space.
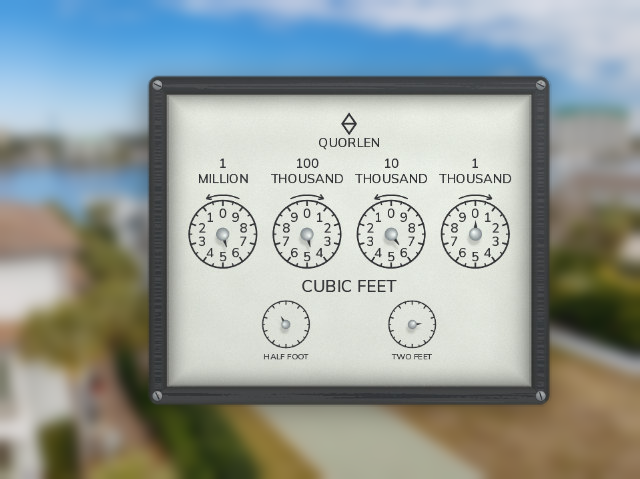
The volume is 546000ft³
